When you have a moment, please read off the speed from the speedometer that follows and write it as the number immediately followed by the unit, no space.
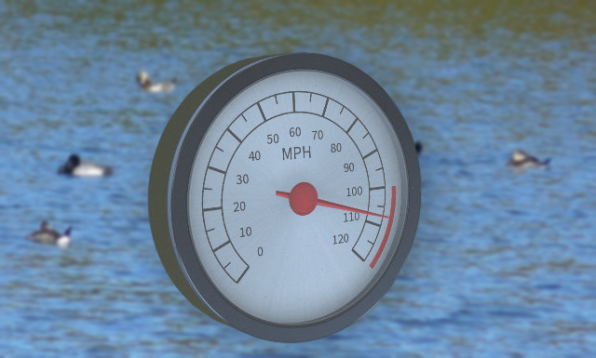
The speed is 107.5mph
